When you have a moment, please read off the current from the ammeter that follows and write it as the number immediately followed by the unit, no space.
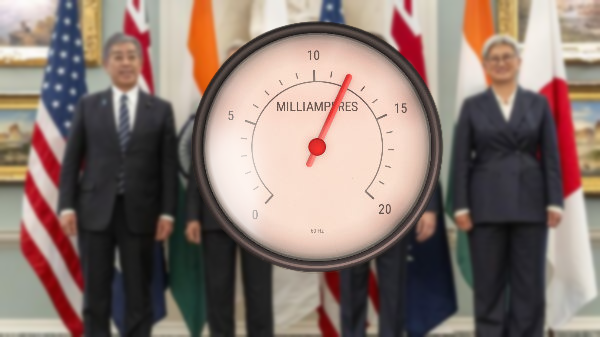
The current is 12mA
